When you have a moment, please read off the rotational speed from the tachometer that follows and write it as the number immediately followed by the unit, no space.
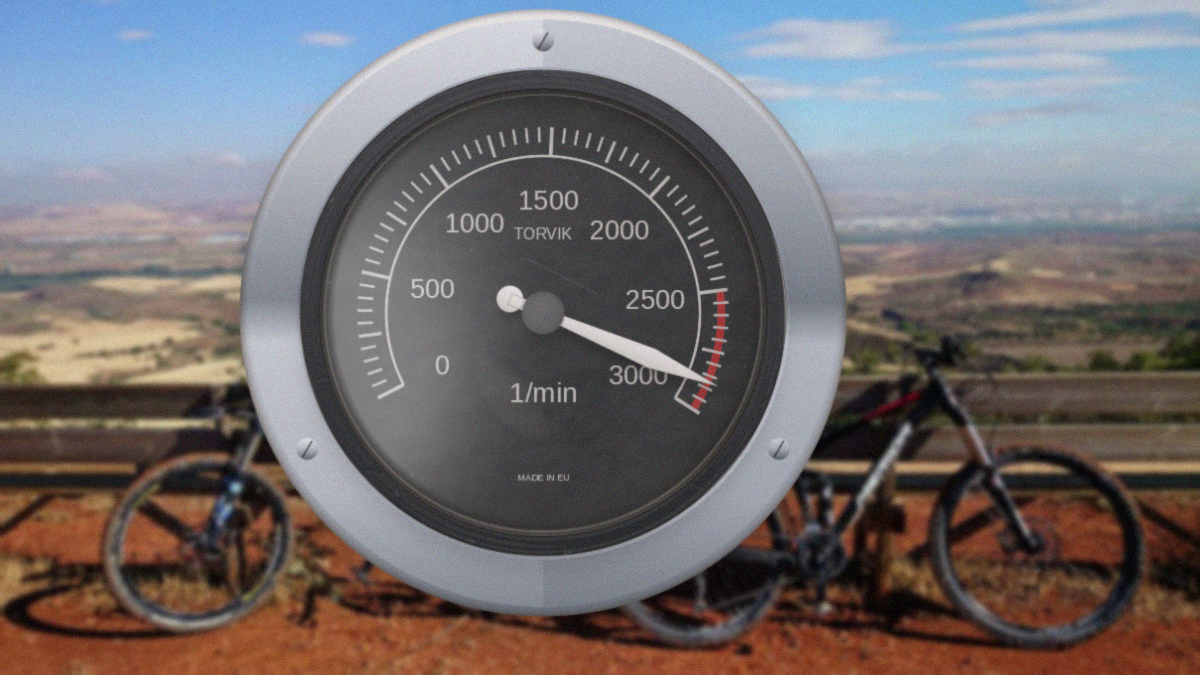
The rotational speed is 2875rpm
